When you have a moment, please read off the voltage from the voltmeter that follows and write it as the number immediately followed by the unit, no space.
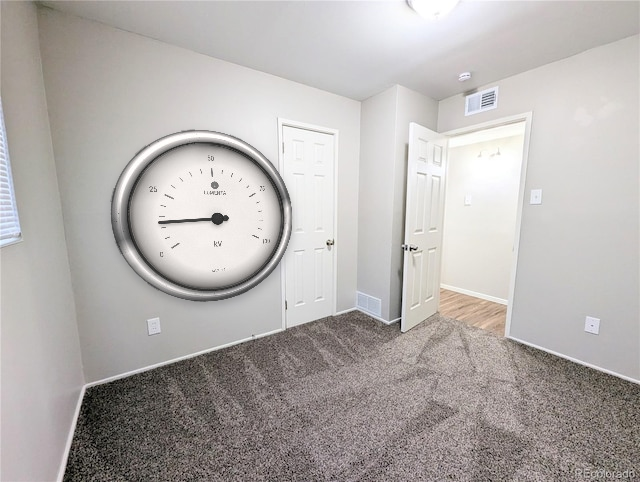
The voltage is 12.5kV
